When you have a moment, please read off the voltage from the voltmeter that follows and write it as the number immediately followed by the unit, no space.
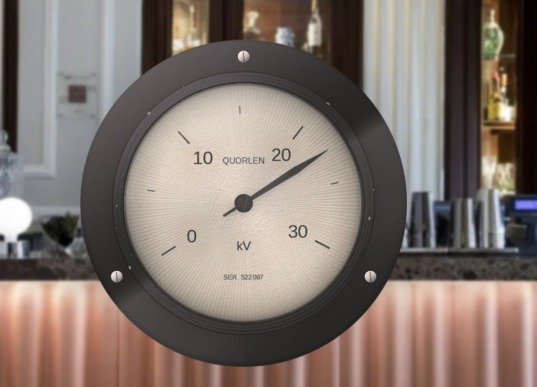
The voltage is 22.5kV
